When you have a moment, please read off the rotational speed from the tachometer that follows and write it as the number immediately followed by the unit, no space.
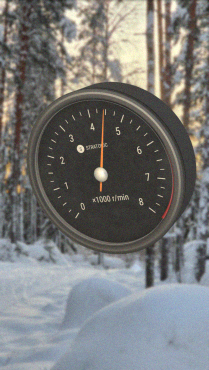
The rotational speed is 4500rpm
